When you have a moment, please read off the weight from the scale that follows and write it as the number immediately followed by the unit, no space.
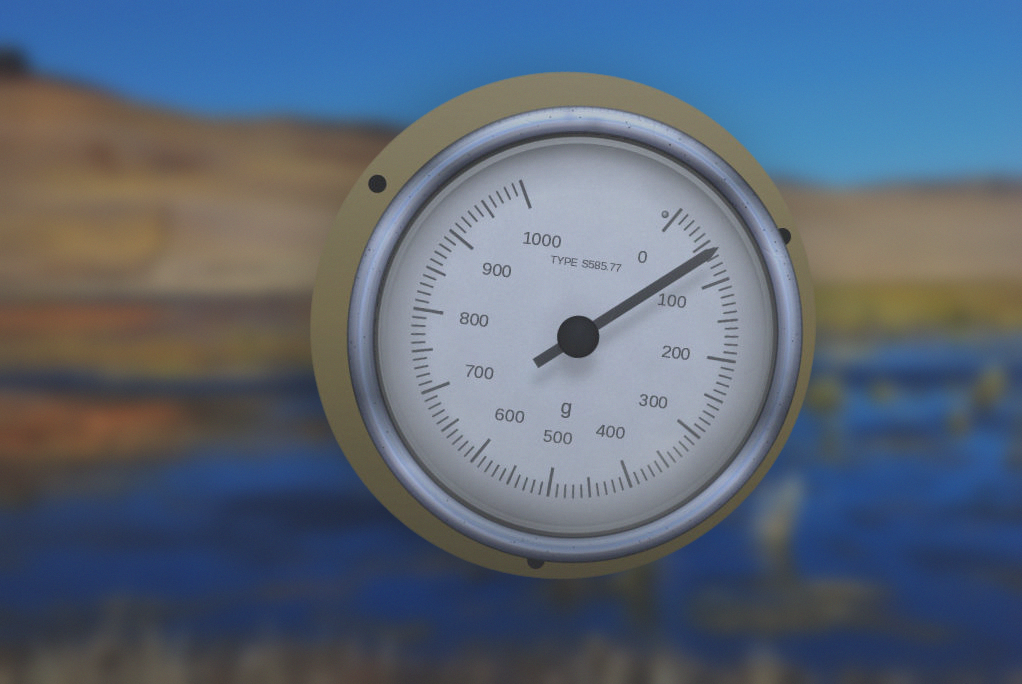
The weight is 60g
